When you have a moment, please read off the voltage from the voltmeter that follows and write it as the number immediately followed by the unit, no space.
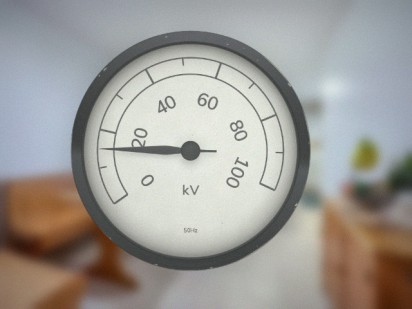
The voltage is 15kV
